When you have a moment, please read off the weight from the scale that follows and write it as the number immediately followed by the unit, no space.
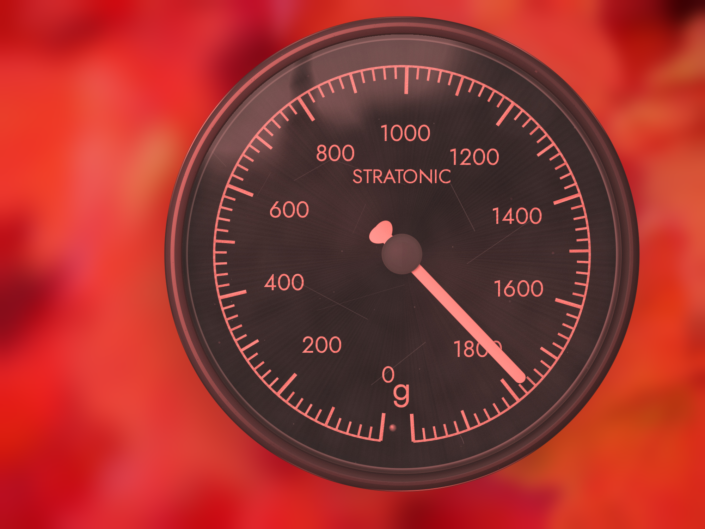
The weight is 1770g
